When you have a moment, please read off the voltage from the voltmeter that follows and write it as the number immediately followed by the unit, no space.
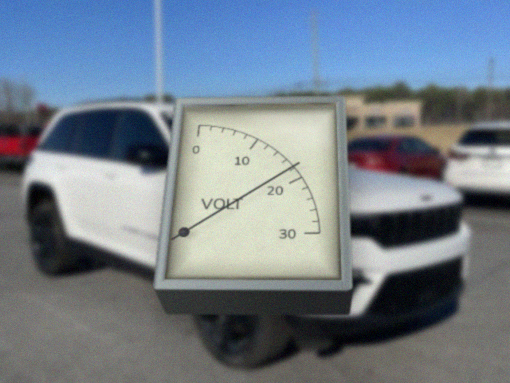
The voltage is 18V
